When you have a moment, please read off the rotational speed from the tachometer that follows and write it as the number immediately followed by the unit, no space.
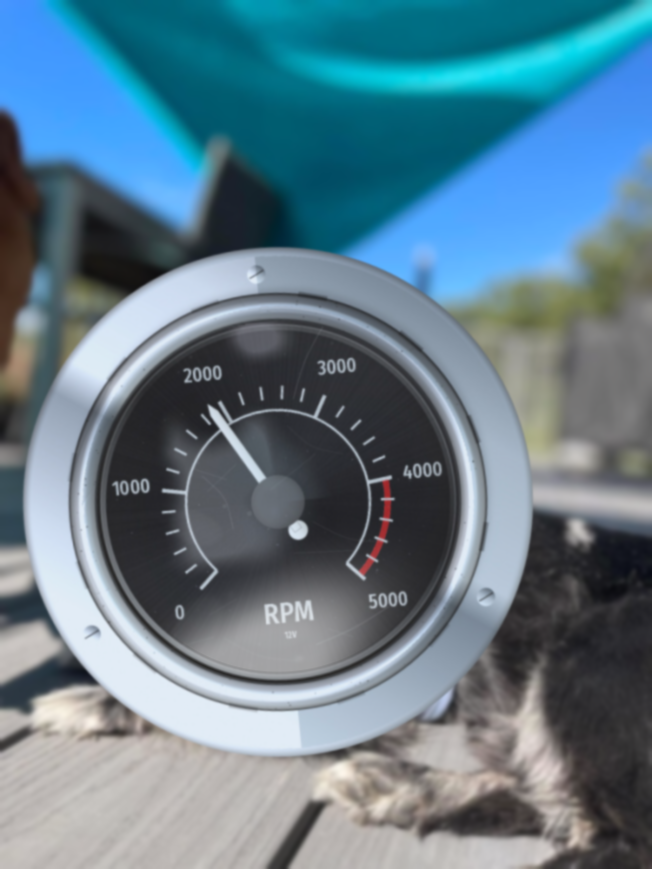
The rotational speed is 1900rpm
